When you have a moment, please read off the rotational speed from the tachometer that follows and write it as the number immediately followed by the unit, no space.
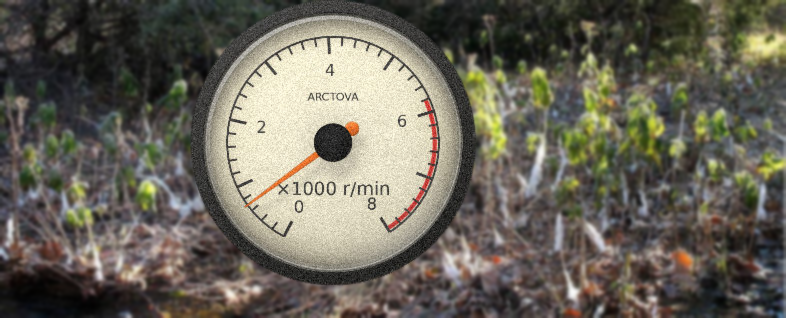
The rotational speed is 700rpm
